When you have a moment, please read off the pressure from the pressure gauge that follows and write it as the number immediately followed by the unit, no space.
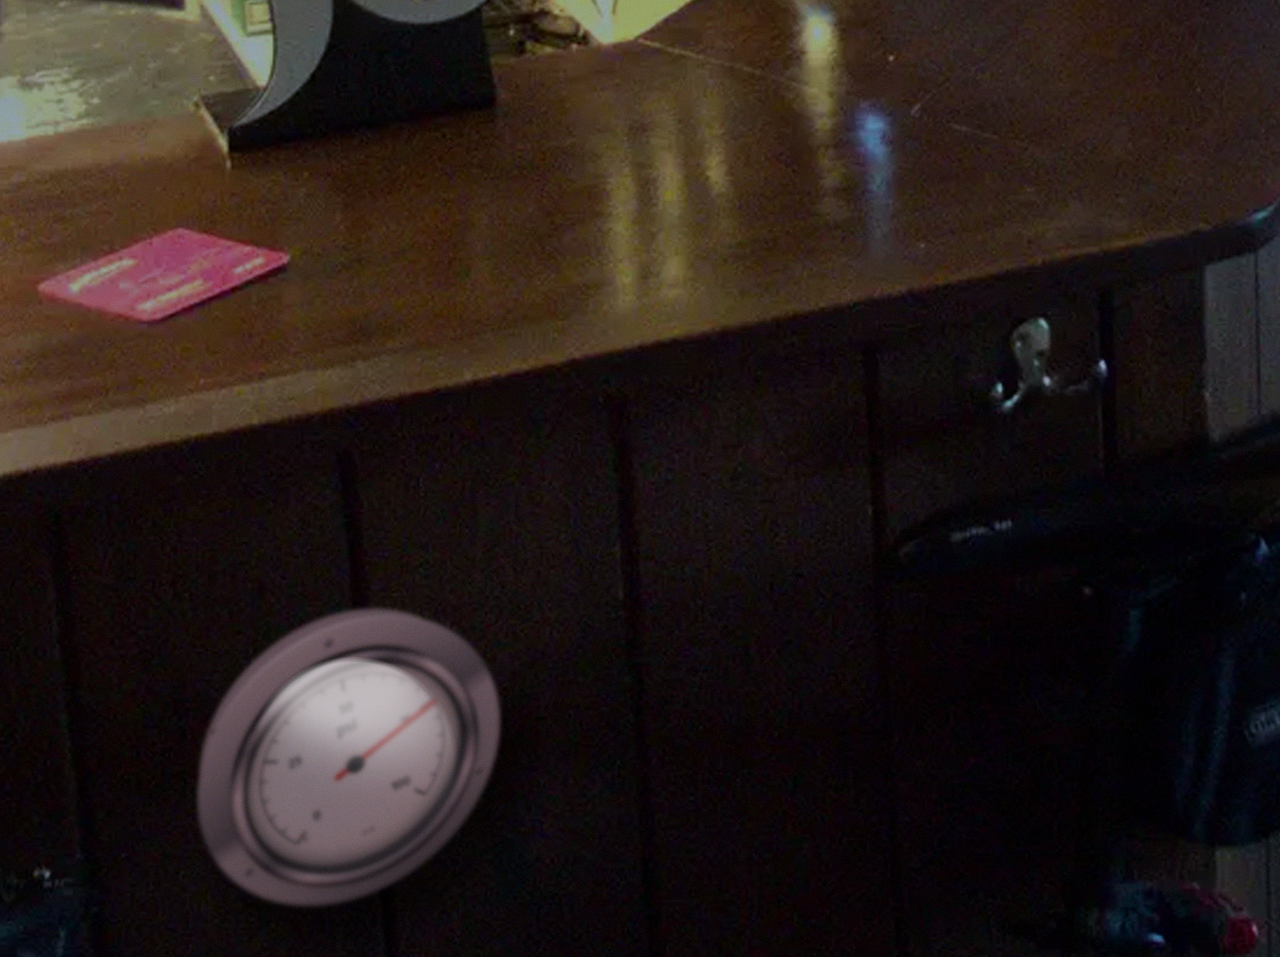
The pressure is 75psi
